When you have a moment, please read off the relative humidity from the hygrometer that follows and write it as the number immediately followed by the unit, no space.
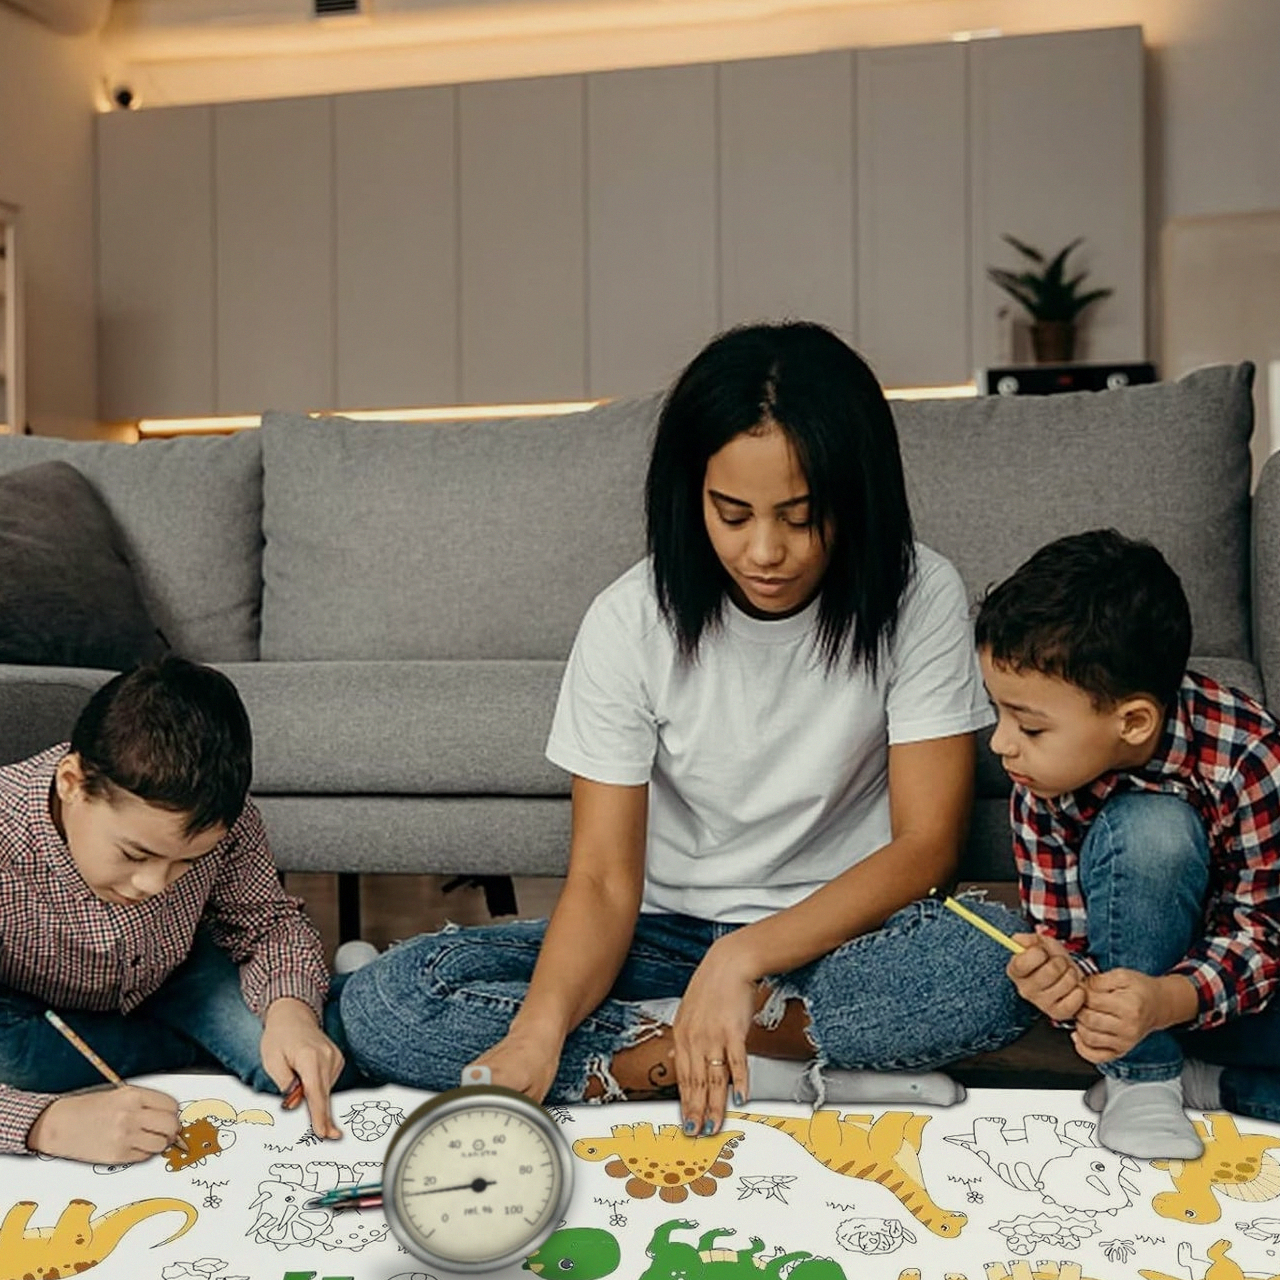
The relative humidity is 16%
